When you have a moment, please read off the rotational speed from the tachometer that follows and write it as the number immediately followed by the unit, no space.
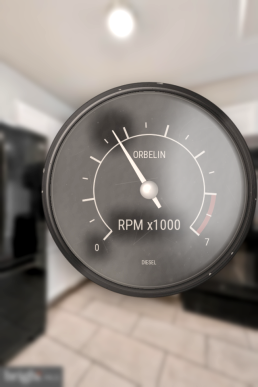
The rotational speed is 2750rpm
